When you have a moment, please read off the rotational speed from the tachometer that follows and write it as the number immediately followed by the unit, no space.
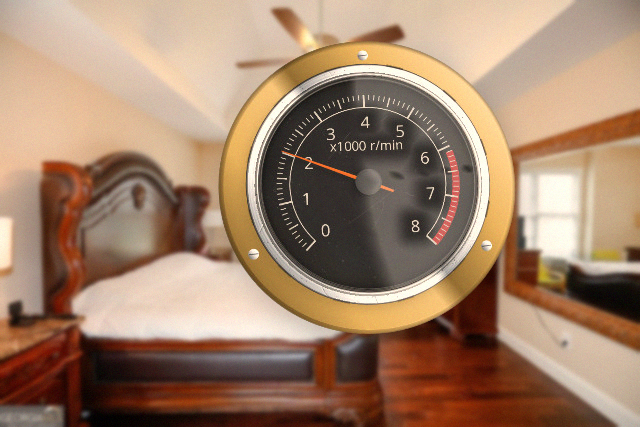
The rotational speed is 2000rpm
